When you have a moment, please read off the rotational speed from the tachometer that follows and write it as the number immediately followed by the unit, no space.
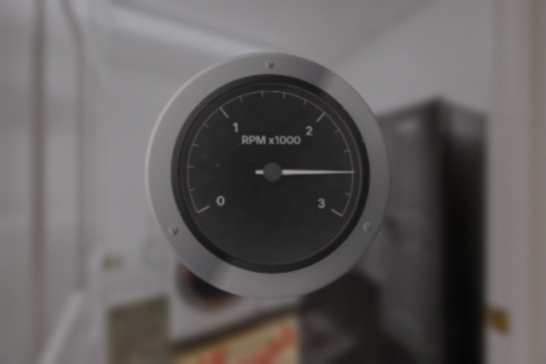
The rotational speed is 2600rpm
